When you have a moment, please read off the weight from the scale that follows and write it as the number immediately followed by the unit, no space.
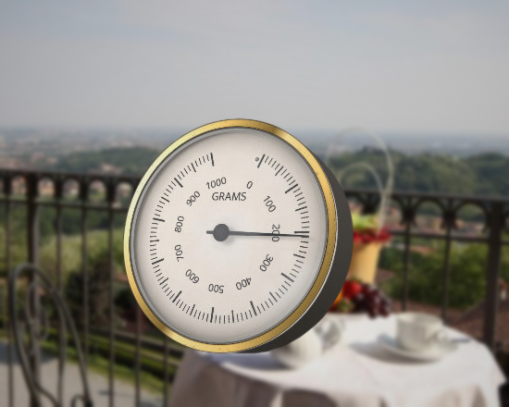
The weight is 210g
